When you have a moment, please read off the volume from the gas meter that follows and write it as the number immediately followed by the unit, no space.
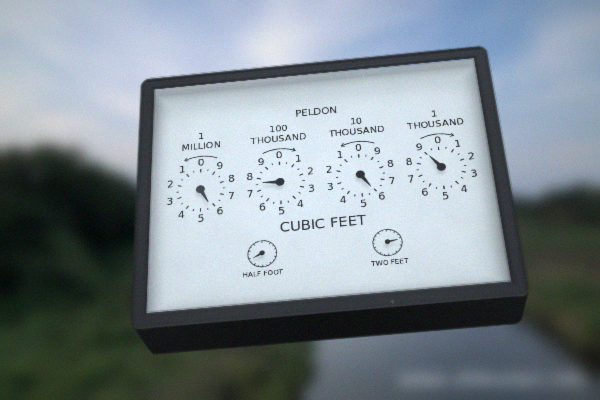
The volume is 575900ft³
